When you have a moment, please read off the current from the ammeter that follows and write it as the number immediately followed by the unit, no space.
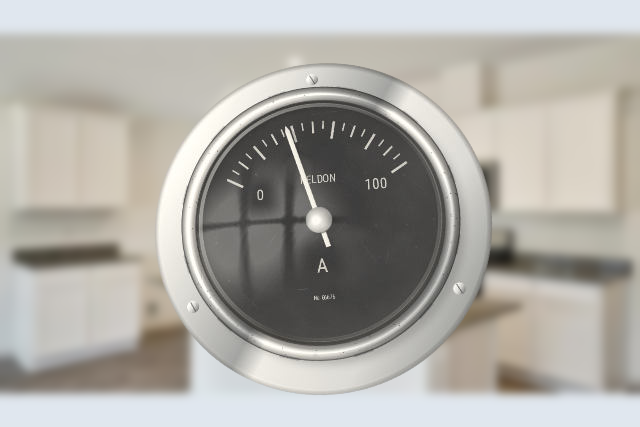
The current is 37.5A
